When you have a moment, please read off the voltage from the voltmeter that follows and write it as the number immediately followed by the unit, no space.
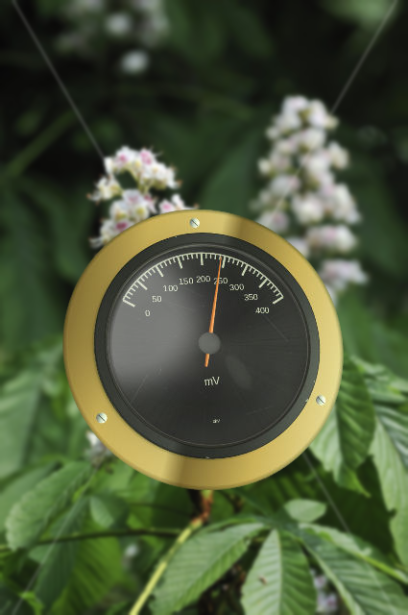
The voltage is 240mV
